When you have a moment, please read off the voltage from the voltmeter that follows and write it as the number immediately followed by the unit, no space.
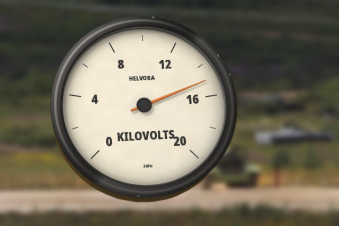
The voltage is 15kV
